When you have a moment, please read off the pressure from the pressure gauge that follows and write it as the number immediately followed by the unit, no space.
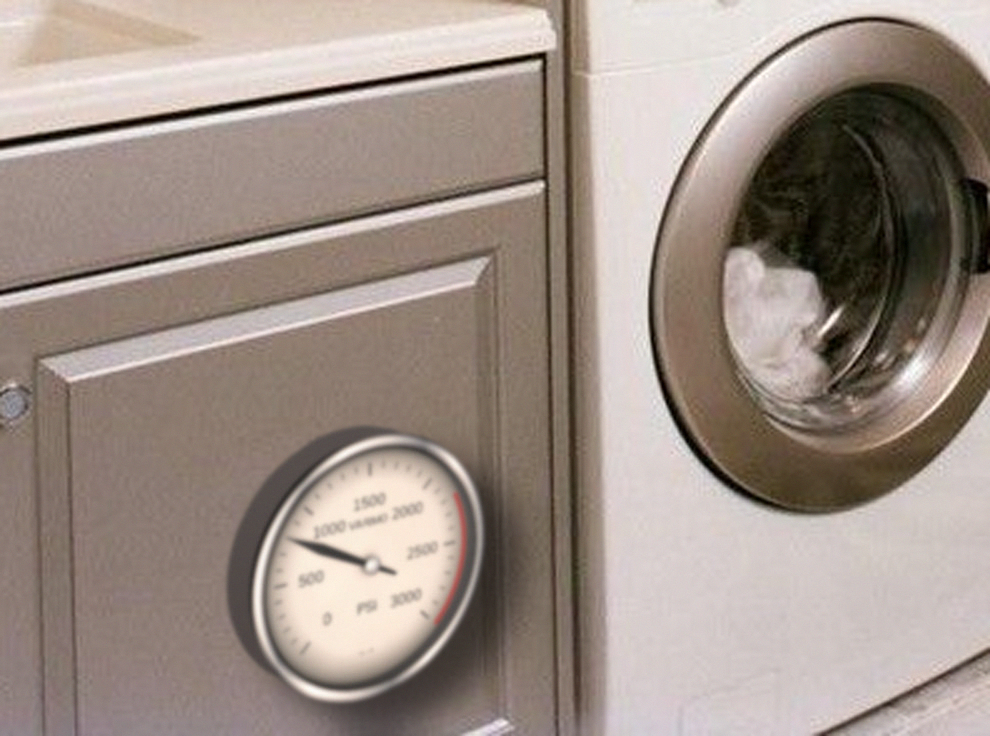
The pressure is 800psi
